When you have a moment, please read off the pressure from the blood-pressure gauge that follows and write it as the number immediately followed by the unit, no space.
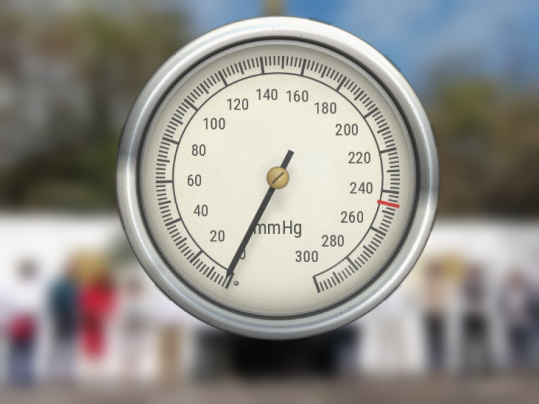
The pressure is 2mmHg
